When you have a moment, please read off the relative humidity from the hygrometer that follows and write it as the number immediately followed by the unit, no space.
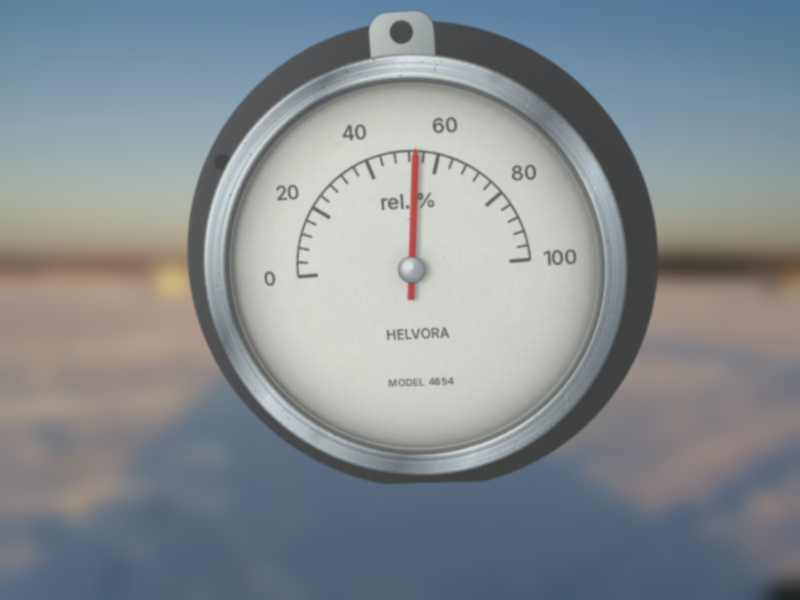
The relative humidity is 54%
